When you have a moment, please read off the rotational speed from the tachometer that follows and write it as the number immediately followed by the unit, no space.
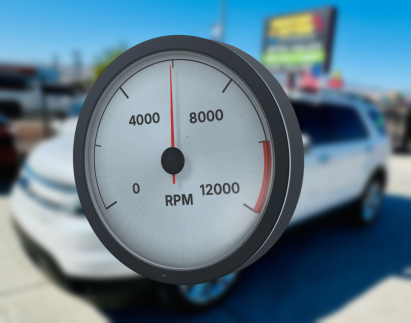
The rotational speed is 6000rpm
